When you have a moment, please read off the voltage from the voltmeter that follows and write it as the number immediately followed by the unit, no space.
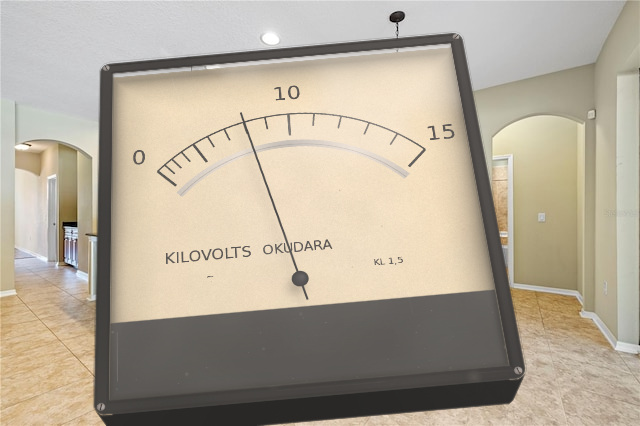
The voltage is 8kV
